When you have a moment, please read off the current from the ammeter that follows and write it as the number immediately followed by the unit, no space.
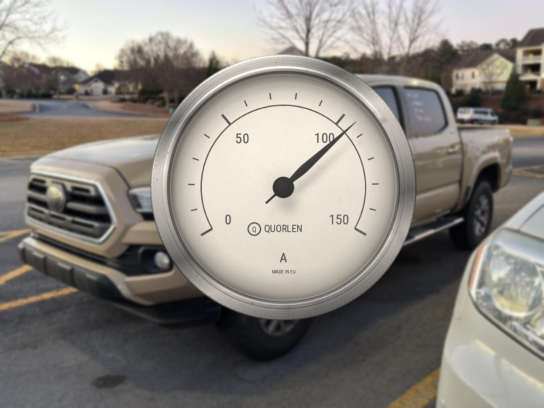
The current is 105A
